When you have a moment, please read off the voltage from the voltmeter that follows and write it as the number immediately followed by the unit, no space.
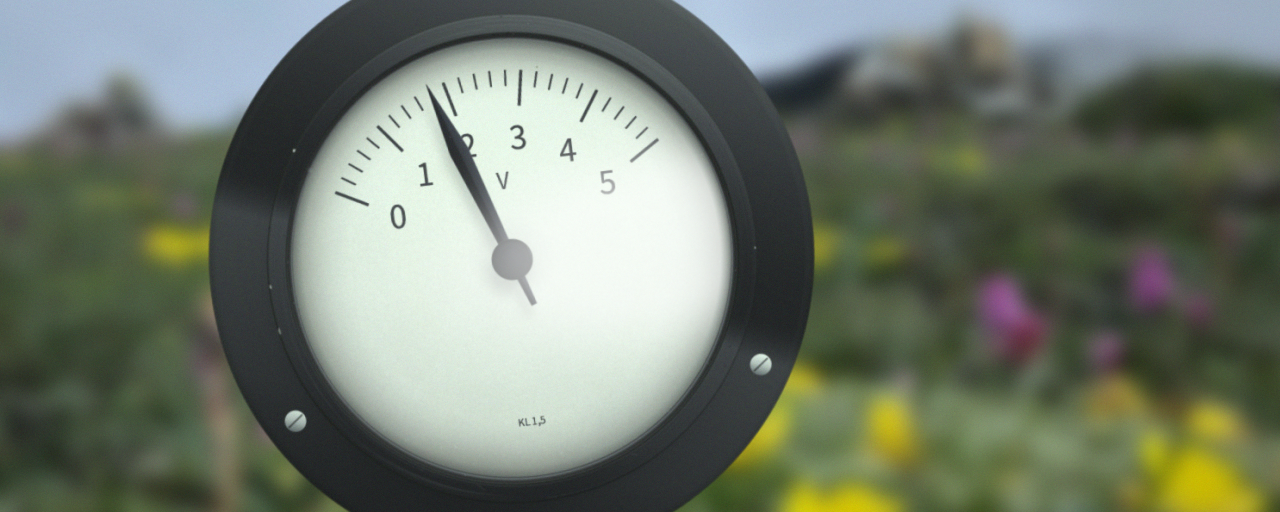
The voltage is 1.8V
